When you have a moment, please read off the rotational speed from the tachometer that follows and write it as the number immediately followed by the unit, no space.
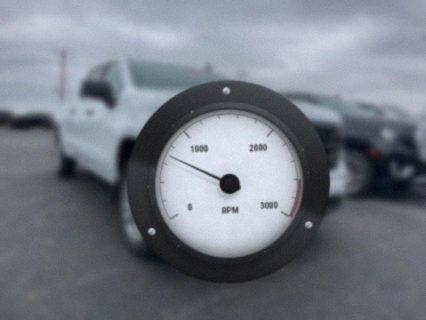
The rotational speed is 700rpm
